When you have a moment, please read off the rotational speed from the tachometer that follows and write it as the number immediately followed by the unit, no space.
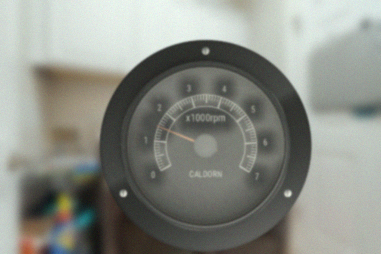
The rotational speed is 1500rpm
